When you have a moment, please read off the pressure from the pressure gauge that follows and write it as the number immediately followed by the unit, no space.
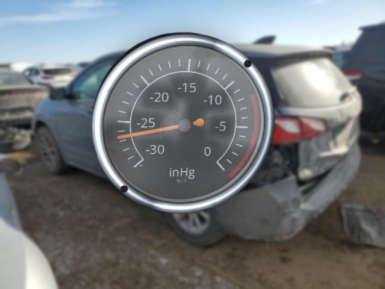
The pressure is -26.5inHg
